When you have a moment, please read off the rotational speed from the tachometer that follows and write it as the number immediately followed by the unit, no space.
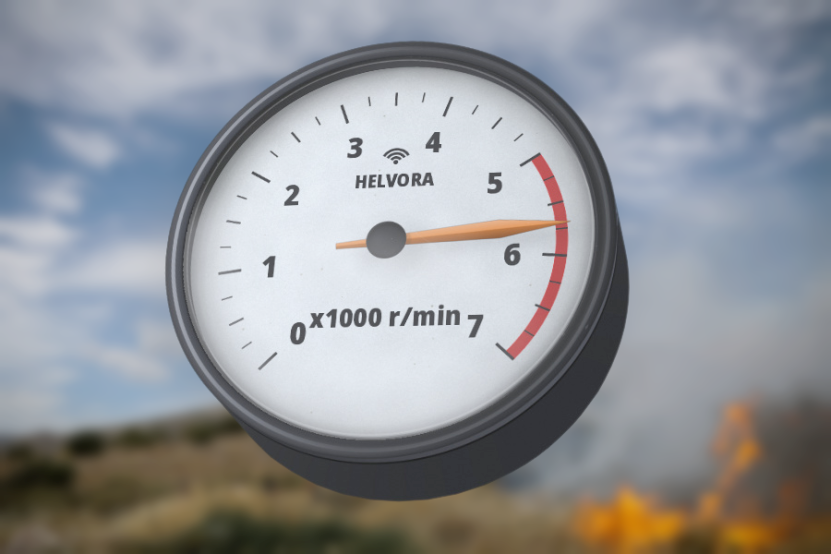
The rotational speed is 5750rpm
